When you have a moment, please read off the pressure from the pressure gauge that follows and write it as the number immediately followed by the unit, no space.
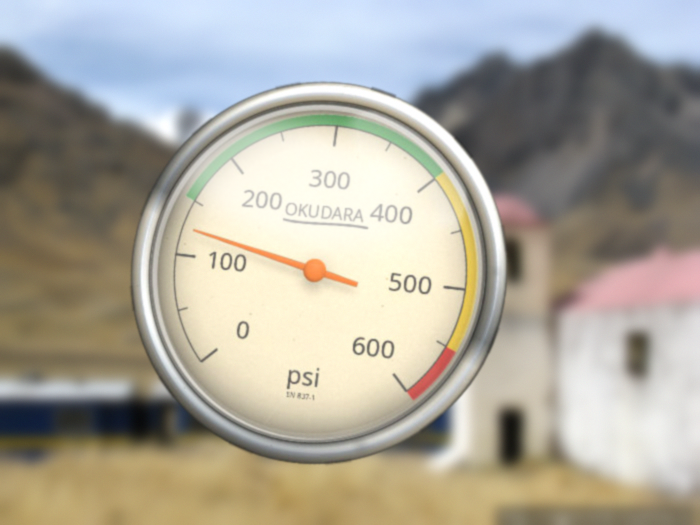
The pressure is 125psi
